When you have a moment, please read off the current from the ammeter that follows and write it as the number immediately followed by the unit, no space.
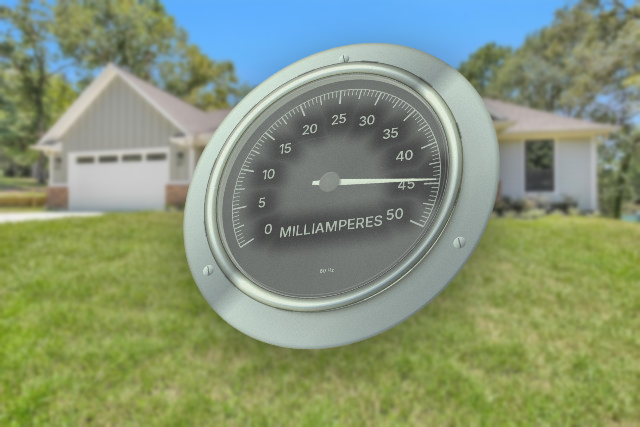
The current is 45mA
